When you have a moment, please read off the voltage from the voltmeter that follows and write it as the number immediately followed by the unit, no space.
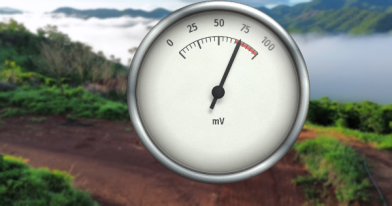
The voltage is 75mV
